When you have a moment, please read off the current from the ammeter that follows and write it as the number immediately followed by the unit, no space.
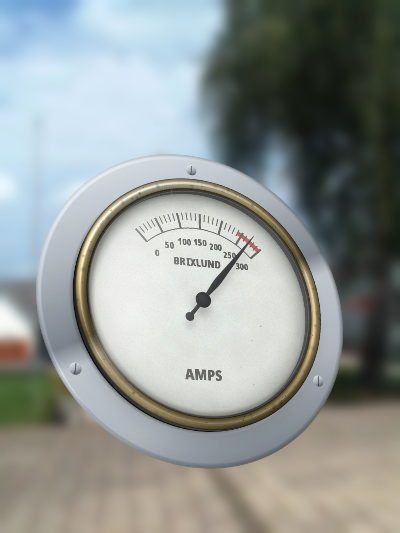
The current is 270A
